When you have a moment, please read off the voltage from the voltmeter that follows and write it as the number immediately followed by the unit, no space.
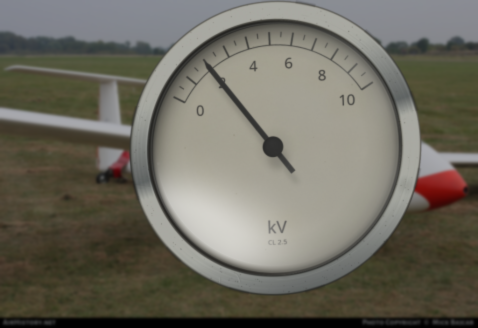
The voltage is 2kV
